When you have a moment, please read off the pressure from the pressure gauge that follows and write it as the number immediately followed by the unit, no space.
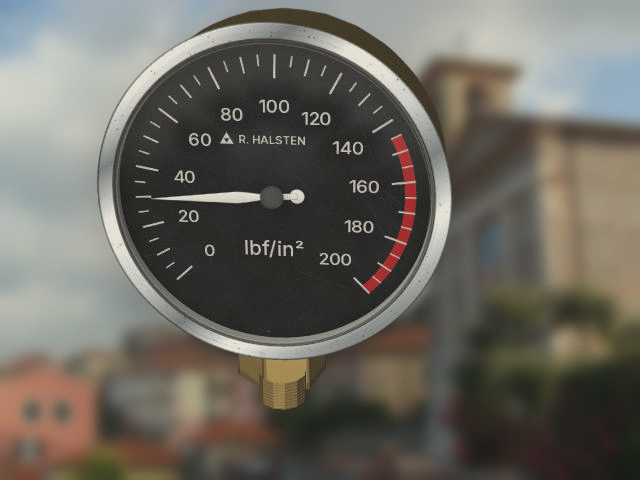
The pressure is 30psi
